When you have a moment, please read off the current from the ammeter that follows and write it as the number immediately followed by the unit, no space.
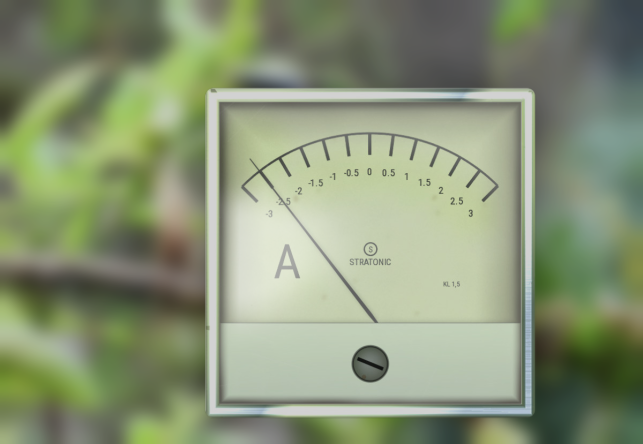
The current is -2.5A
